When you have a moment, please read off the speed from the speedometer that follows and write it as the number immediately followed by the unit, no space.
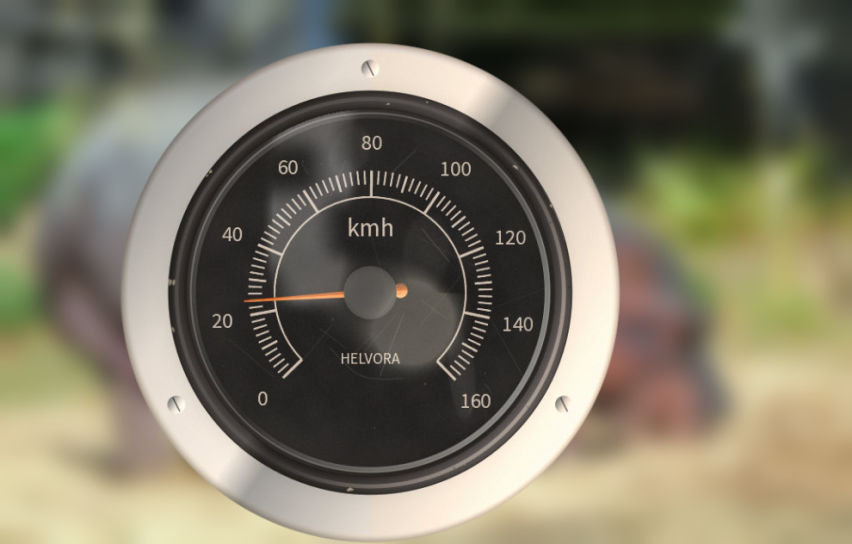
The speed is 24km/h
